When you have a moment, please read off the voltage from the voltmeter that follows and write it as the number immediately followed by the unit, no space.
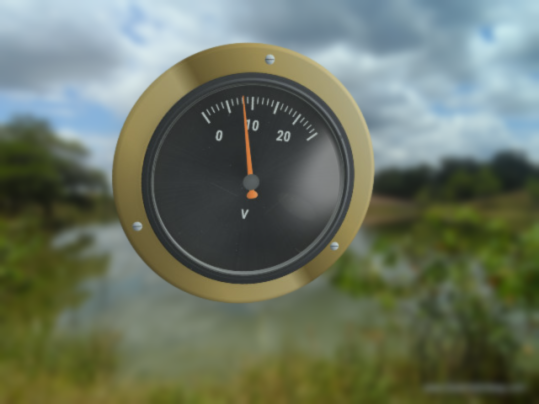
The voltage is 8V
